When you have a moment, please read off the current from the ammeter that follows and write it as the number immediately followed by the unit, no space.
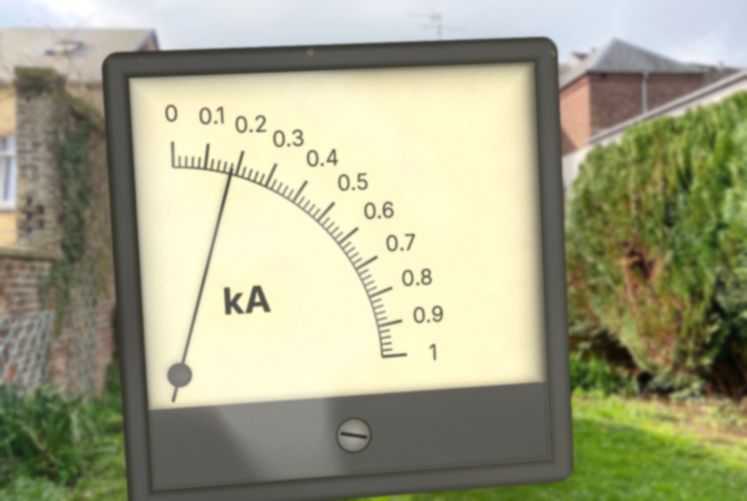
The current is 0.18kA
